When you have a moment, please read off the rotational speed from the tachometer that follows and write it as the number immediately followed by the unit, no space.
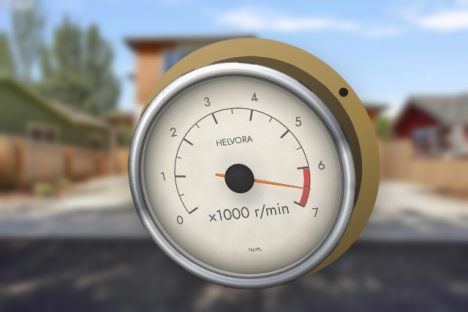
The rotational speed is 6500rpm
